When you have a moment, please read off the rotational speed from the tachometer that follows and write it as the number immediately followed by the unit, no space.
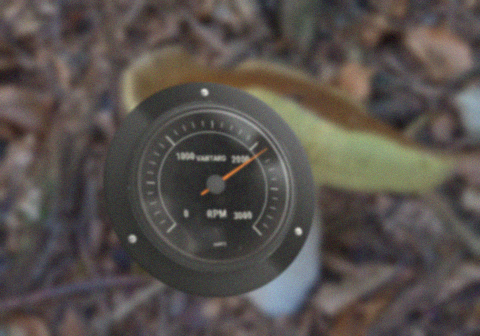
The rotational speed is 2100rpm
